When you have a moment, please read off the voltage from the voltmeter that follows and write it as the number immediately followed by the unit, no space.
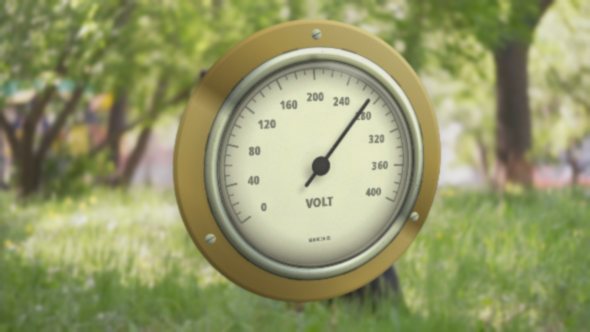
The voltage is 270V
